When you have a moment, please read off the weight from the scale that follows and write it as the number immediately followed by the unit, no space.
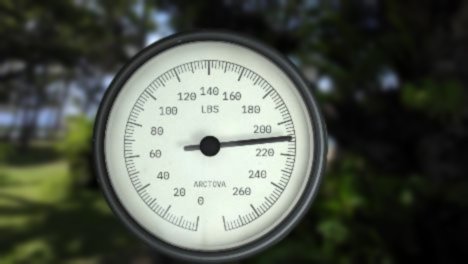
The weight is 210lb
